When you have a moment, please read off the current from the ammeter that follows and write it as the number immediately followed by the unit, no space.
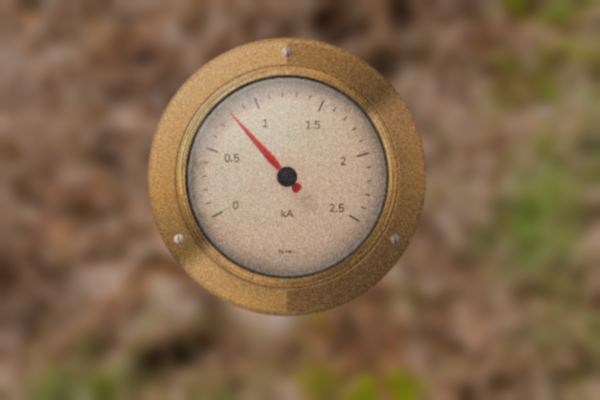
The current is 0.8kA
